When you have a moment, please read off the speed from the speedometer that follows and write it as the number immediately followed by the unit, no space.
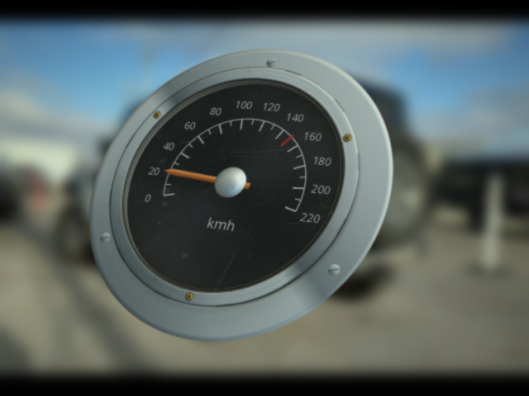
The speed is 20km/h
